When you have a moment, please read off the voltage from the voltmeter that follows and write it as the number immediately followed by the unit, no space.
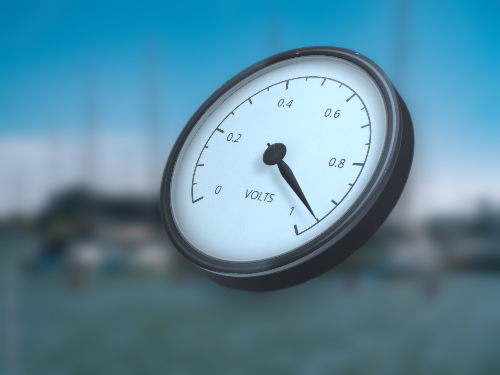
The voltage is 0.95V
